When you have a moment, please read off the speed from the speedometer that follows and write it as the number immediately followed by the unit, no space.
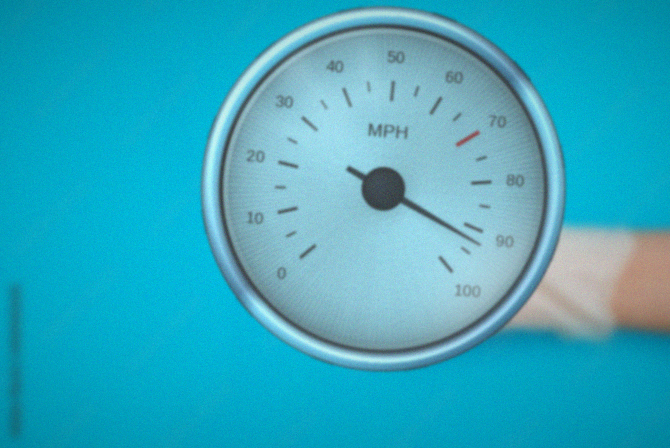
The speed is 92.5mph
